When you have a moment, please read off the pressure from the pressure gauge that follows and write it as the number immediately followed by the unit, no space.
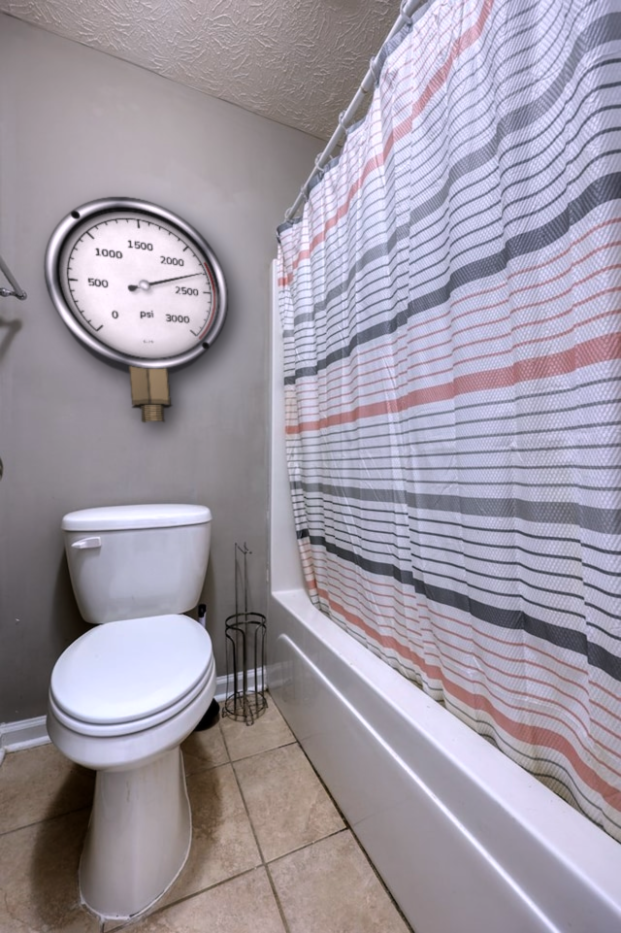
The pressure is 2300psi
